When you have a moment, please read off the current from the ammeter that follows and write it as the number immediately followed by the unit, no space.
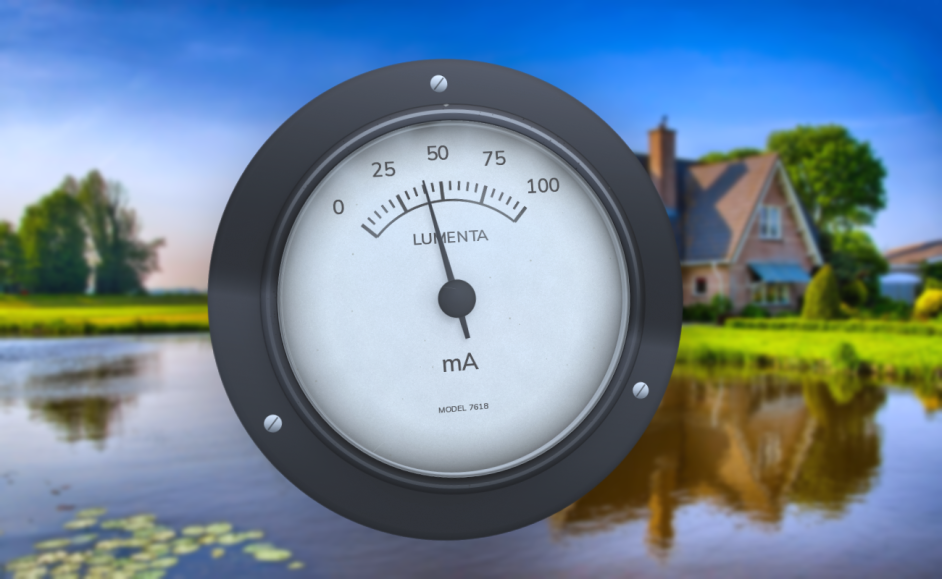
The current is 40mA
